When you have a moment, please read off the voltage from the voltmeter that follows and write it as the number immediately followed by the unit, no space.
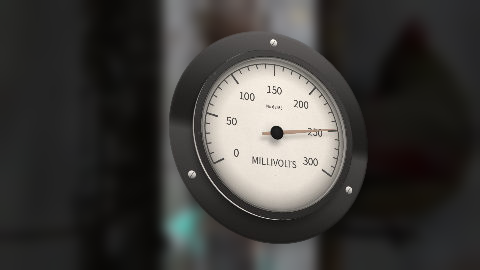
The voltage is 250mV
